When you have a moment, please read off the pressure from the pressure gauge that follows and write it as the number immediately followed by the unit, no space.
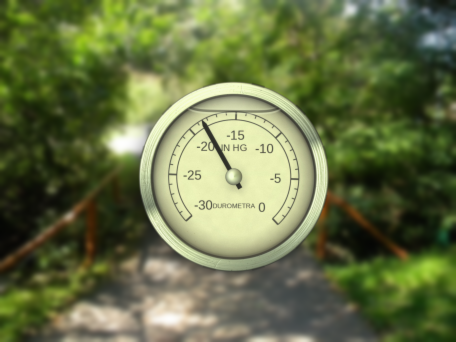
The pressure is -18.5inHg
